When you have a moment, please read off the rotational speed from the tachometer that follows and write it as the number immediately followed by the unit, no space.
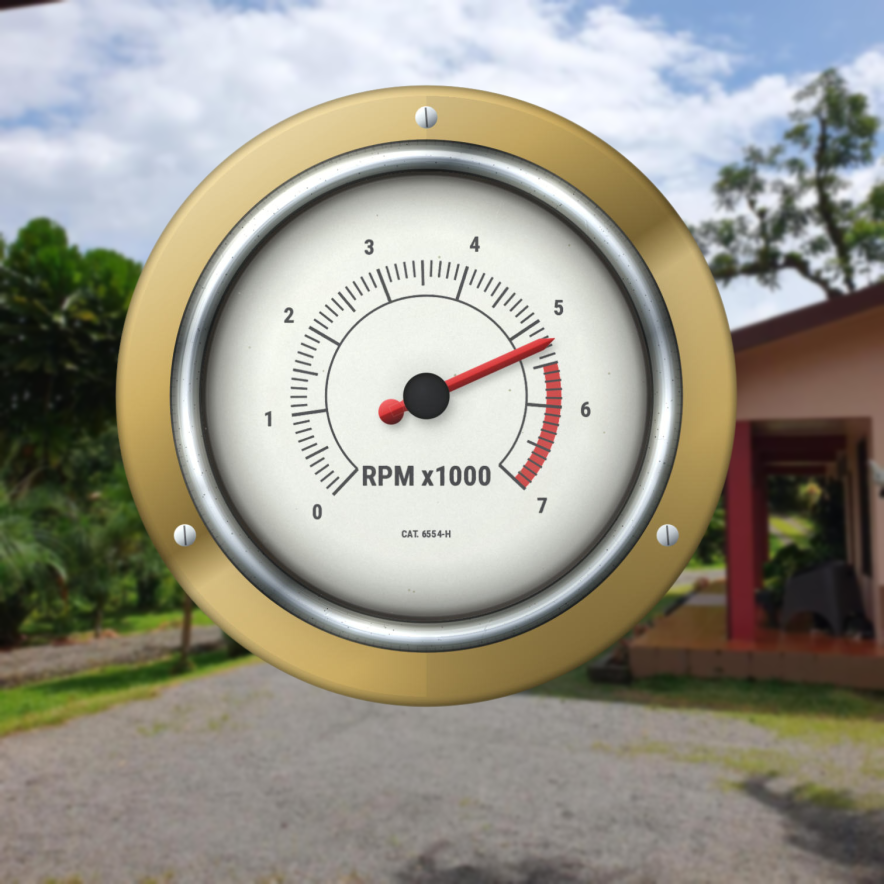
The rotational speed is 5250rpm
